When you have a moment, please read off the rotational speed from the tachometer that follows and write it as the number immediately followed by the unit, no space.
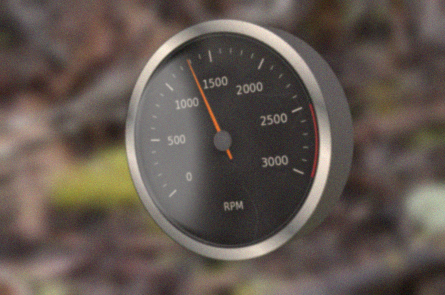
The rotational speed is 1300rpm
